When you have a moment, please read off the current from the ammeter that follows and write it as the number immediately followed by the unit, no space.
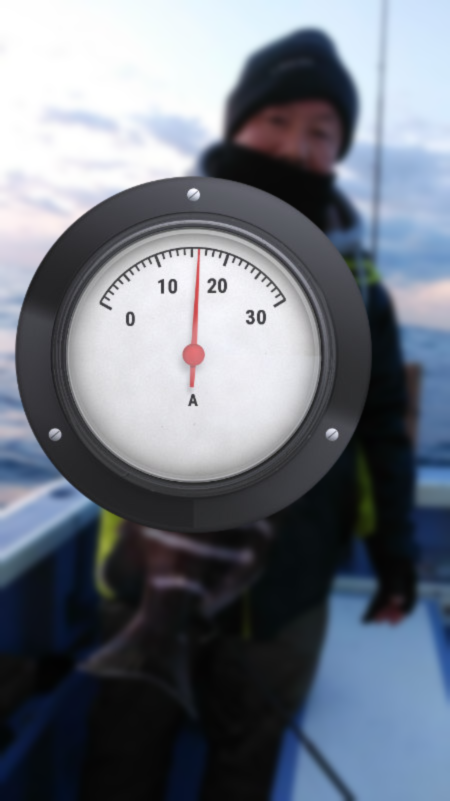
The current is 16A
